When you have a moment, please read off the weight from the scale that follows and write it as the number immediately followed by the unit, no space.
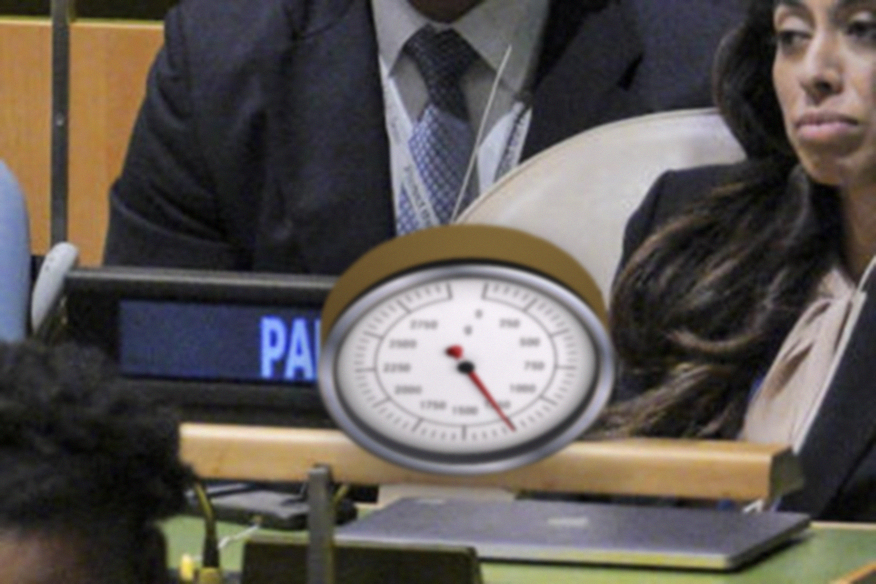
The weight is 1250g
